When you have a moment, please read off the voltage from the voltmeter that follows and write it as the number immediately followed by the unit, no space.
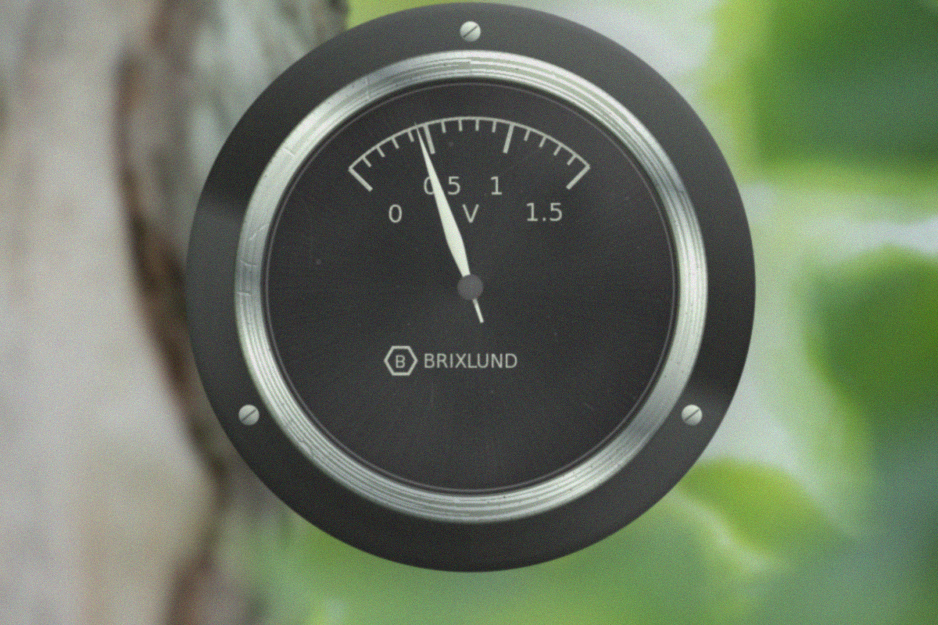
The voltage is 0.45V
